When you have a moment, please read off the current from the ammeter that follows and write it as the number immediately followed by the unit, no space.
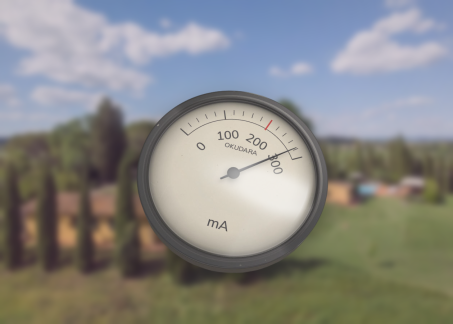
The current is 280mA
